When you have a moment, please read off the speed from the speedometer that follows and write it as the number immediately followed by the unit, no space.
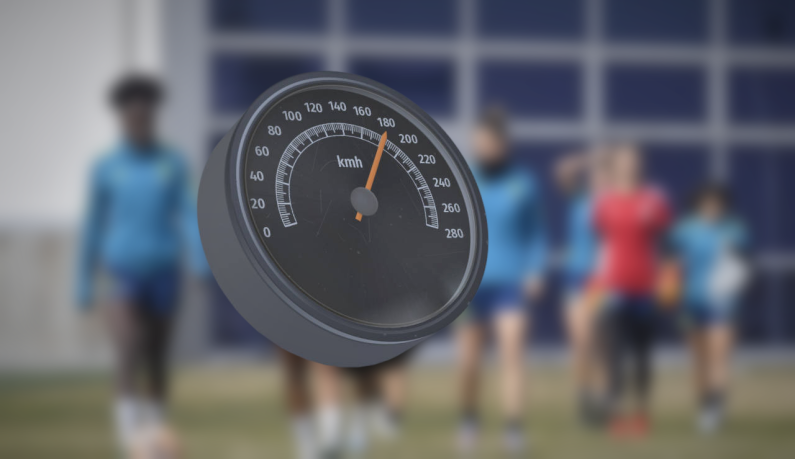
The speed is 180km/h
